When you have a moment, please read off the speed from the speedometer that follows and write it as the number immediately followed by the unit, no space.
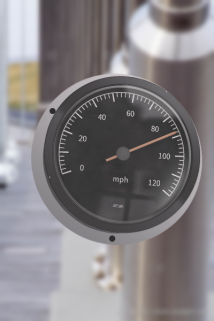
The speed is 88mph
